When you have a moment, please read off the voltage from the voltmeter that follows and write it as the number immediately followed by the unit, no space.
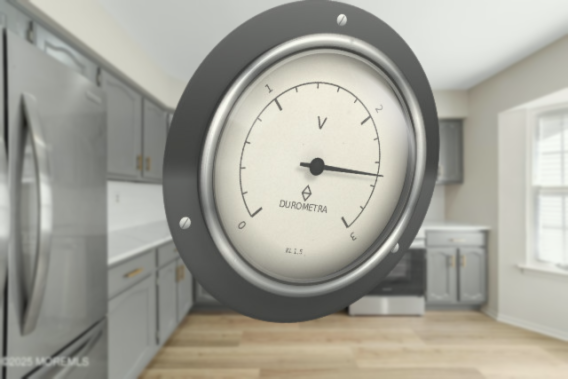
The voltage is 2.5V
